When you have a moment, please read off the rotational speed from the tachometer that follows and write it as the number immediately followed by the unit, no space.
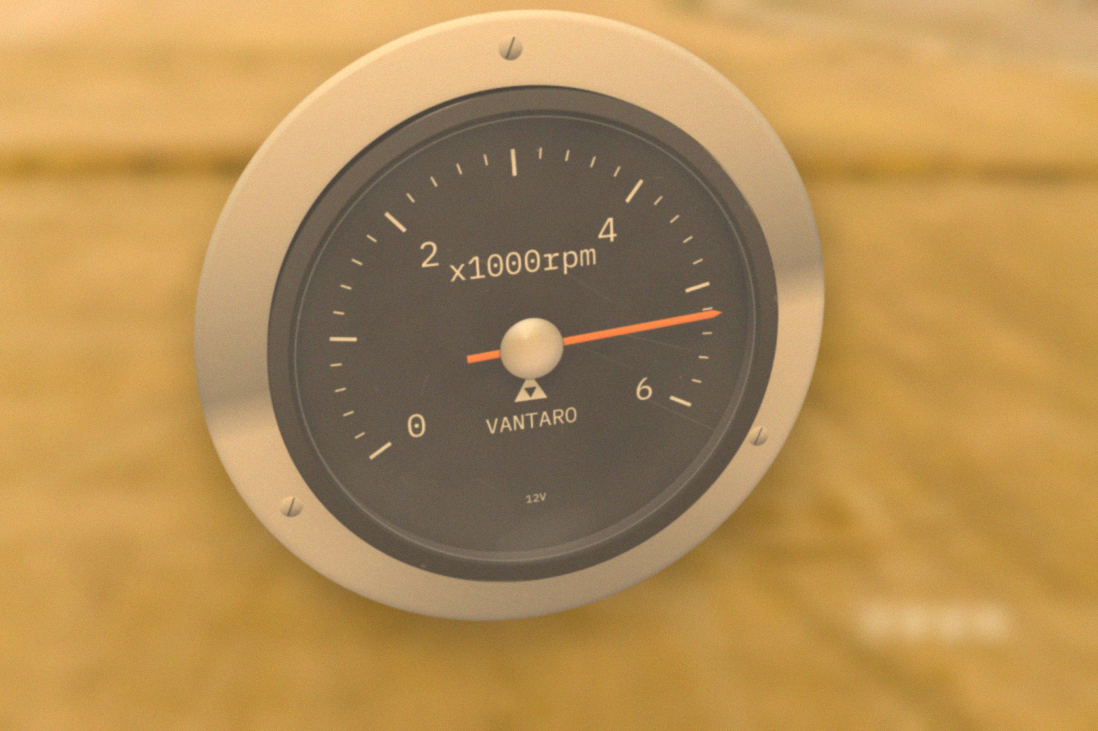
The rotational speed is 5200rpm
